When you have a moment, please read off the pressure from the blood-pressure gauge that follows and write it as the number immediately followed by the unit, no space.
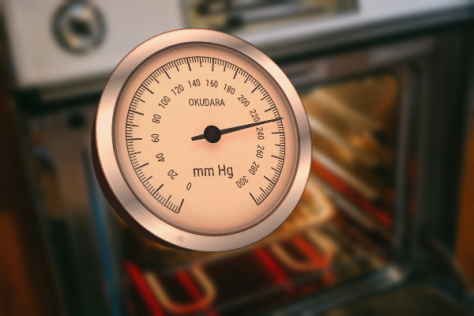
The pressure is 230mmHg
